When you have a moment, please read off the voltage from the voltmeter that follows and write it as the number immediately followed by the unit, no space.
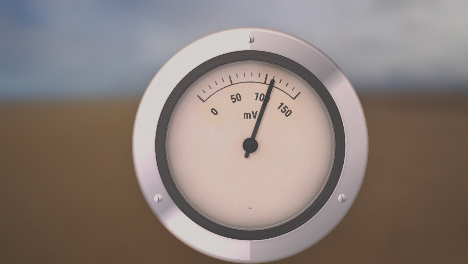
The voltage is 110mV
